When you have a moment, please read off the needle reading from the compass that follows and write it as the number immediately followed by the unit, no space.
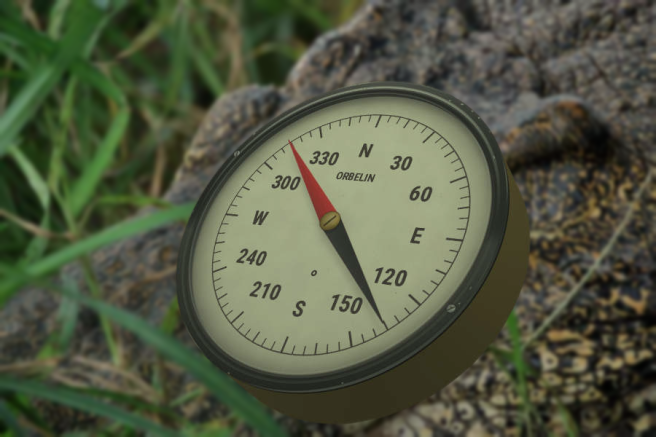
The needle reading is 315°
